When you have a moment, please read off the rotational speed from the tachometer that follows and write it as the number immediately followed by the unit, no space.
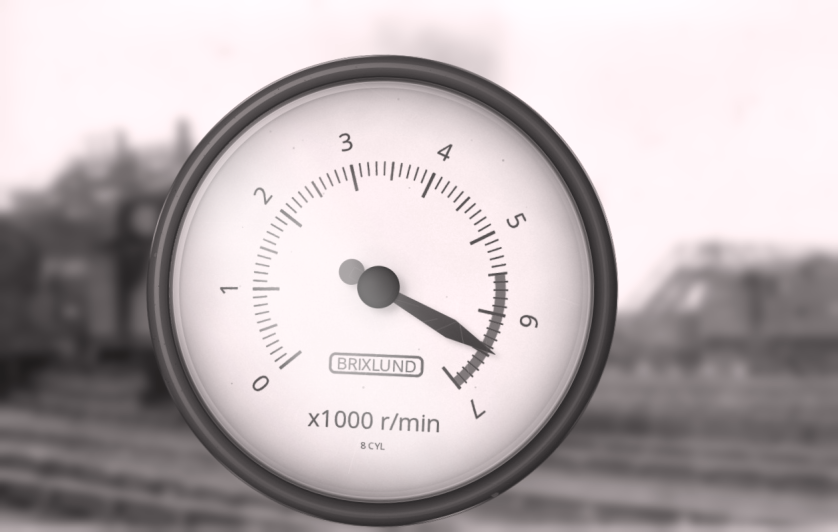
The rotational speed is 6450rpm
